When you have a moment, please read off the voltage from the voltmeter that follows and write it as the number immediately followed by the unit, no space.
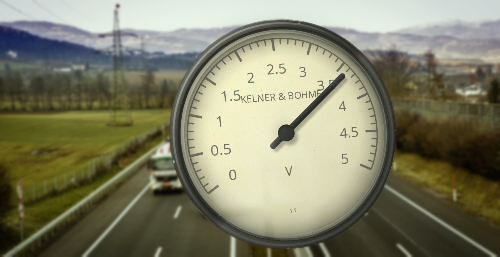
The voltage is 3.6V
